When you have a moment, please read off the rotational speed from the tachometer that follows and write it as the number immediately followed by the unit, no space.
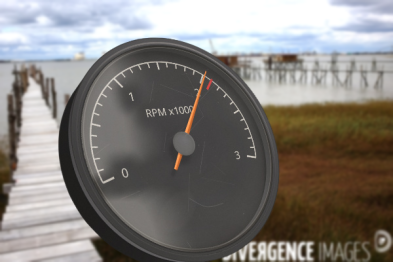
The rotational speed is 2000rpm
